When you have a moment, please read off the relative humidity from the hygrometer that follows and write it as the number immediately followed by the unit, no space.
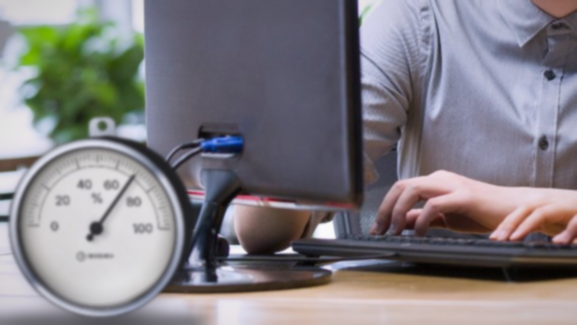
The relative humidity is 70%
